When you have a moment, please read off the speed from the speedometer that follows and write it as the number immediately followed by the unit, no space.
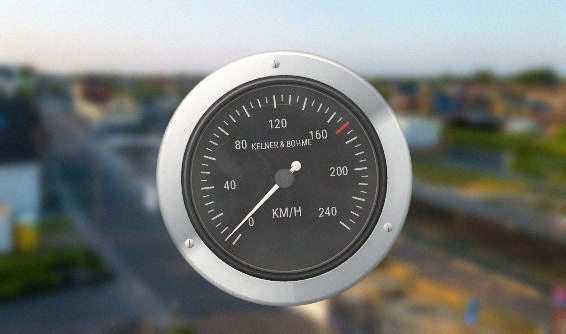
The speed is 5km/h
